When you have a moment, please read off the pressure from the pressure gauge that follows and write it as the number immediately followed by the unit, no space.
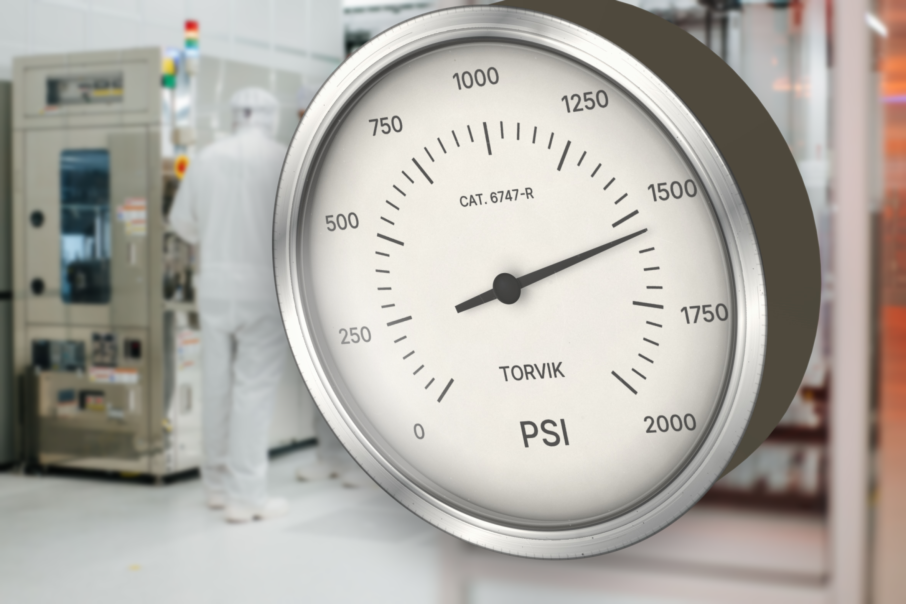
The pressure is 1550psi
